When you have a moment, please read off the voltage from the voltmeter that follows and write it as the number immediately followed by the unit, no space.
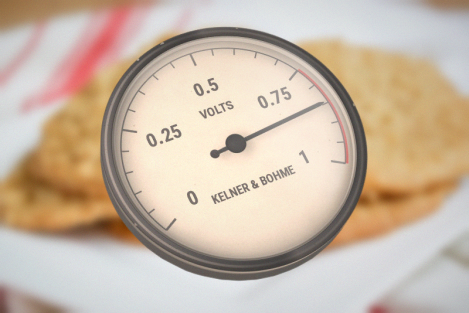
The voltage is 0.85V
